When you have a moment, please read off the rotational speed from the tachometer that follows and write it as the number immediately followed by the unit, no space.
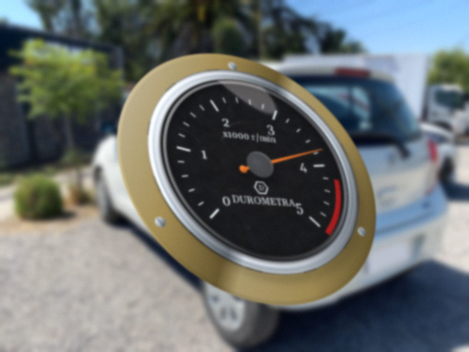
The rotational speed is 3800rpm
